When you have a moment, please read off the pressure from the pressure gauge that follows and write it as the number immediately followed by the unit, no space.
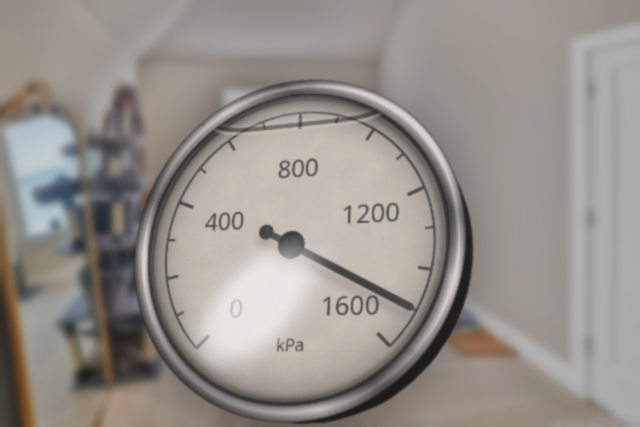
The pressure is 1500kPa
